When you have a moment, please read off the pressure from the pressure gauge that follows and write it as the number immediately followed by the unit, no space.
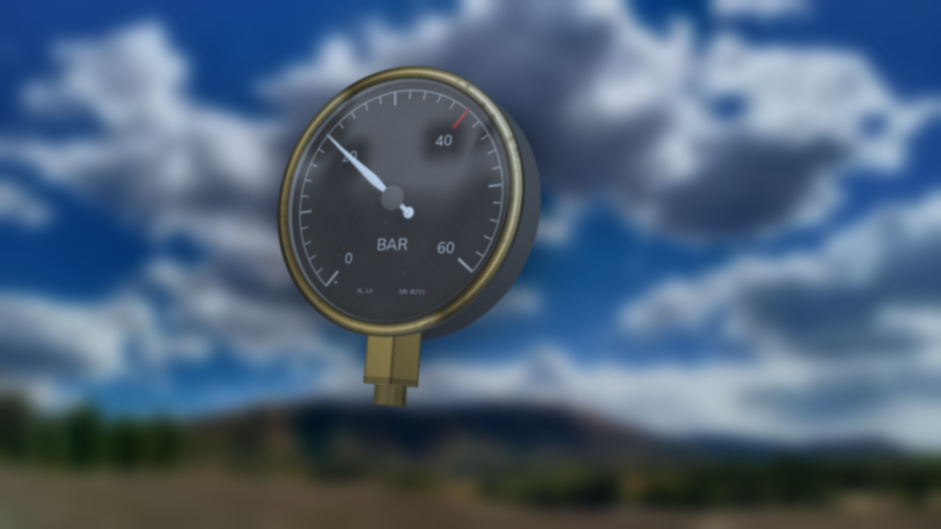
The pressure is 20bar
